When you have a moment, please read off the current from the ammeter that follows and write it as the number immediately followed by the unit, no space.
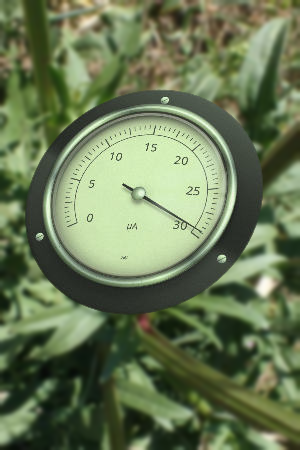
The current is 29.5µA
